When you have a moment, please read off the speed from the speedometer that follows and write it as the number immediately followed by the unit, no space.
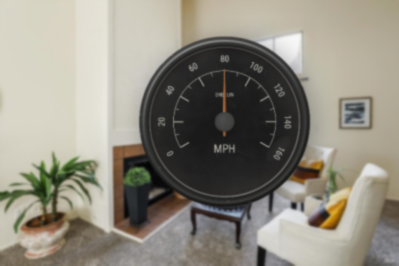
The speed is 80mph
